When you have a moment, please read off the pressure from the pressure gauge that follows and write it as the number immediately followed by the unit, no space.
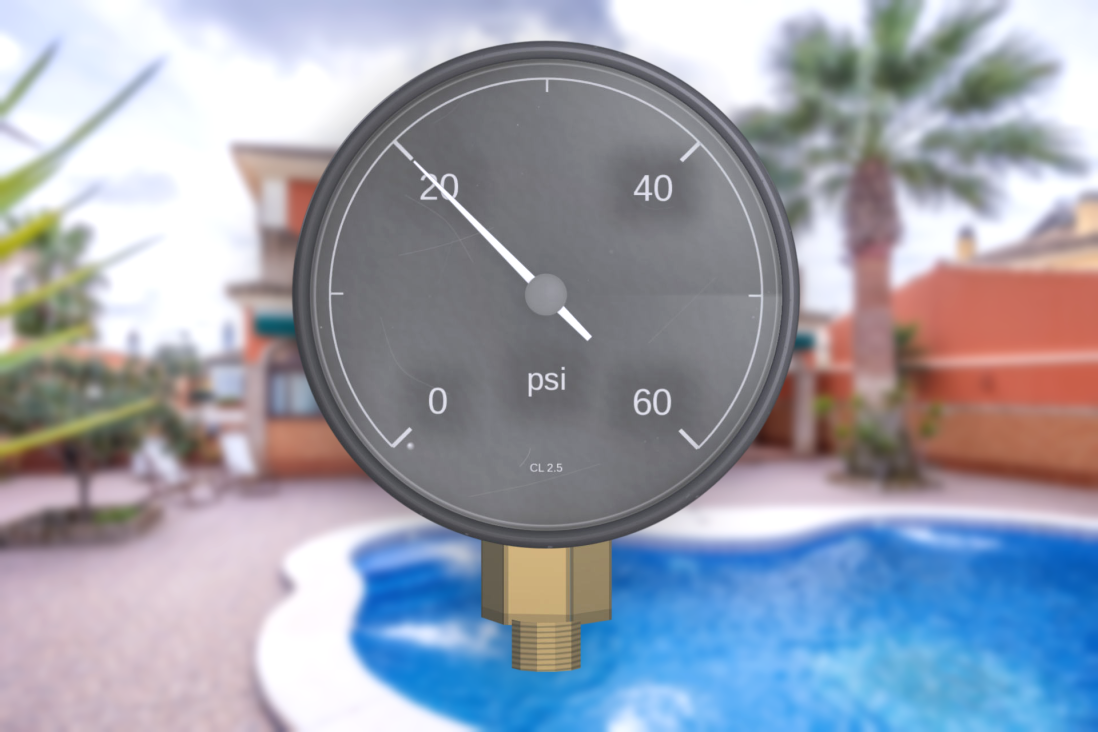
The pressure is 20psi
